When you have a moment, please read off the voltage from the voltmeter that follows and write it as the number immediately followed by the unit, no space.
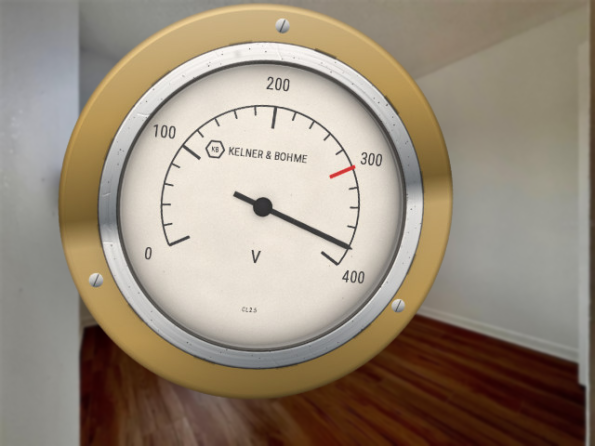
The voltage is 380V
